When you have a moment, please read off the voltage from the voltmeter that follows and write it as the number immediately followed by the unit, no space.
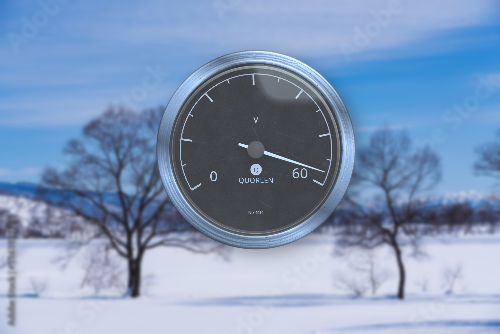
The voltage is 57.5V
